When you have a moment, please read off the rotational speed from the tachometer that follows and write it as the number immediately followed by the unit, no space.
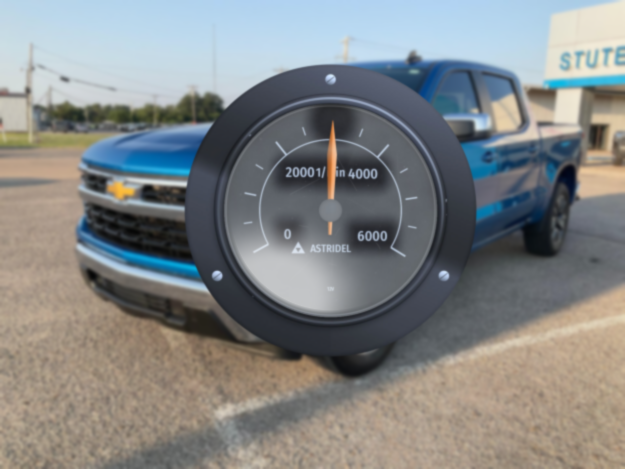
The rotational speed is 3000rpm
